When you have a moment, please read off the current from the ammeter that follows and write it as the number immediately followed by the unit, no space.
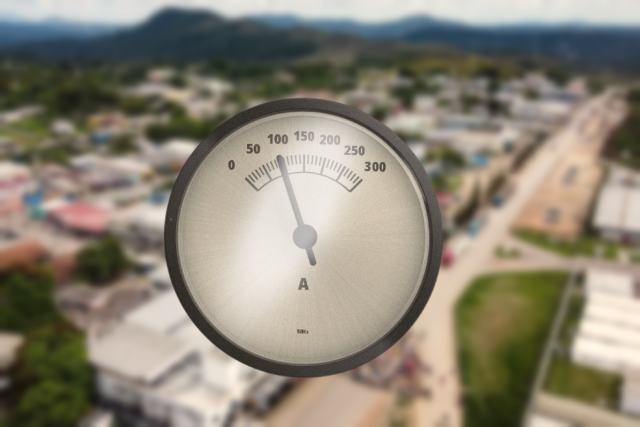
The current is 90A
